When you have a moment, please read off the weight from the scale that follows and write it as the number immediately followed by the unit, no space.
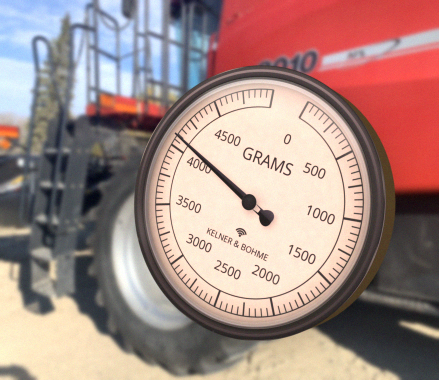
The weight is 4100g
